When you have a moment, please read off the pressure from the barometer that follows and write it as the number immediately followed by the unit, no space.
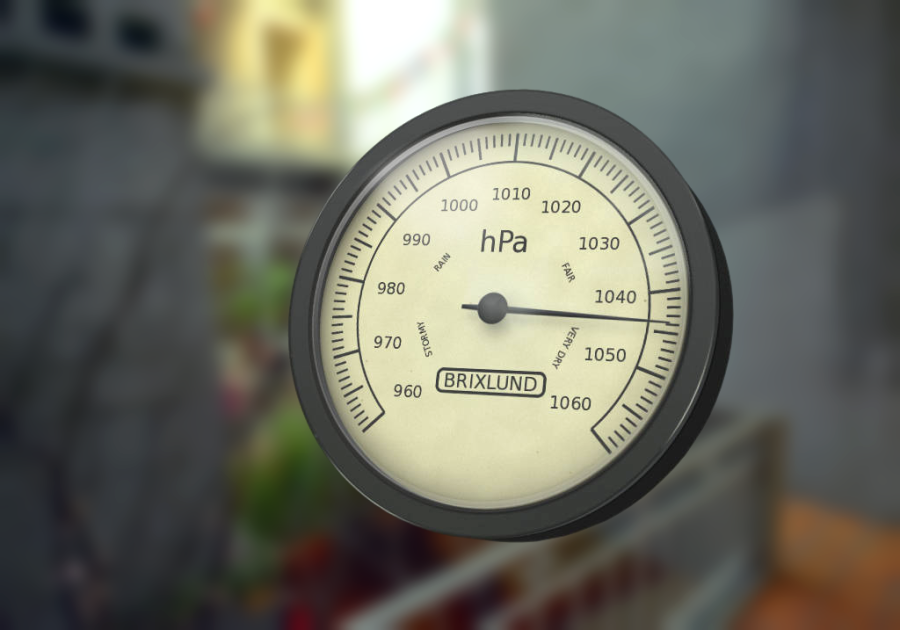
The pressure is 1044hPa
